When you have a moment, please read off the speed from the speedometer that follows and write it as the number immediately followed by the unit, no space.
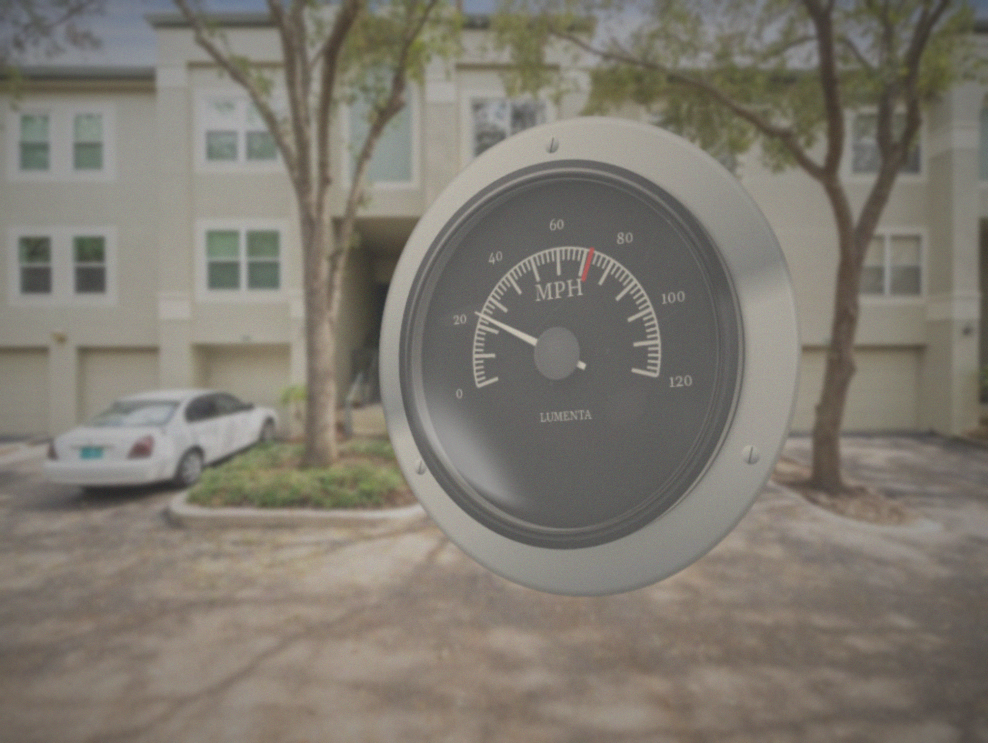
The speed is 24mph
